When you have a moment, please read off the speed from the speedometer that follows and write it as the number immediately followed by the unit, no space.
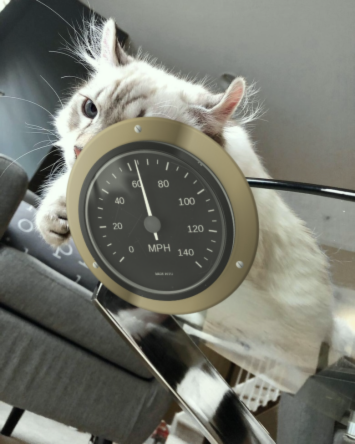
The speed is 65mph
